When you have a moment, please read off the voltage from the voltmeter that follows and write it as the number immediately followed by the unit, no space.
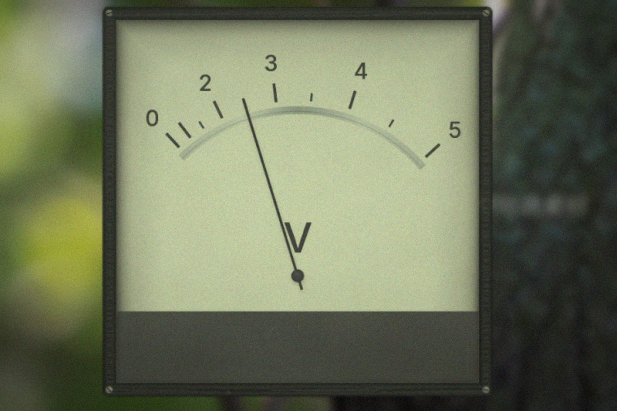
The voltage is 2.5V
